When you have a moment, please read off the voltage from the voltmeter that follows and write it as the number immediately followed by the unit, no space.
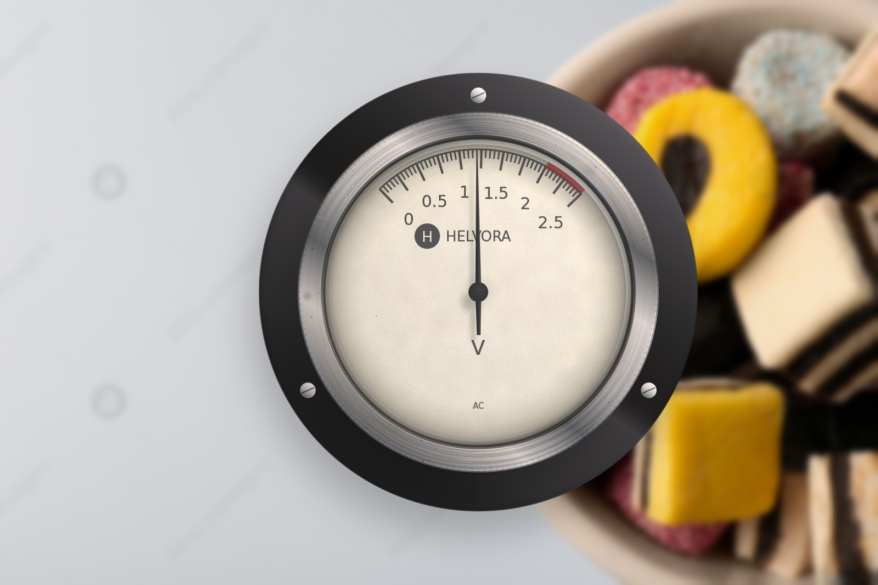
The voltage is 1.2V
